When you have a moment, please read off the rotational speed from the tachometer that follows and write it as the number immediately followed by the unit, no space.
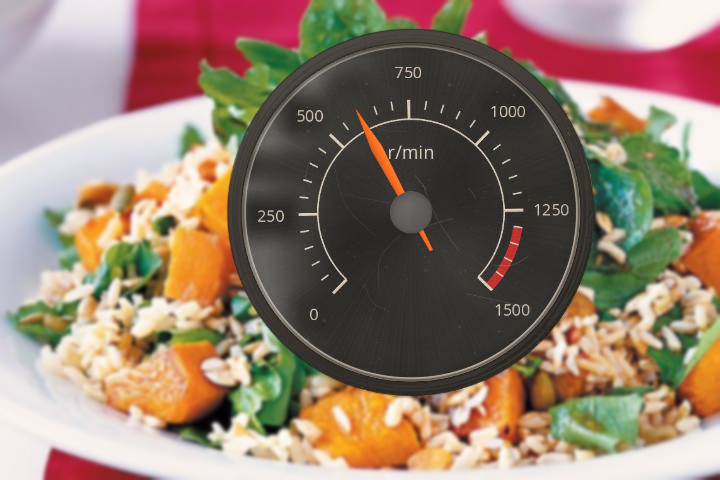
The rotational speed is 600rpm
